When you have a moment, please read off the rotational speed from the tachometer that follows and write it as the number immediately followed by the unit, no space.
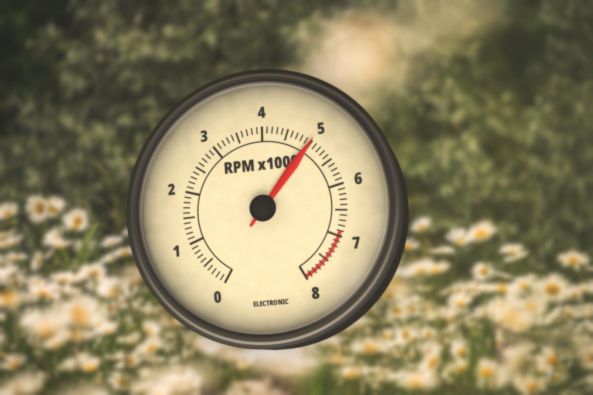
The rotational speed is 5000rpm
